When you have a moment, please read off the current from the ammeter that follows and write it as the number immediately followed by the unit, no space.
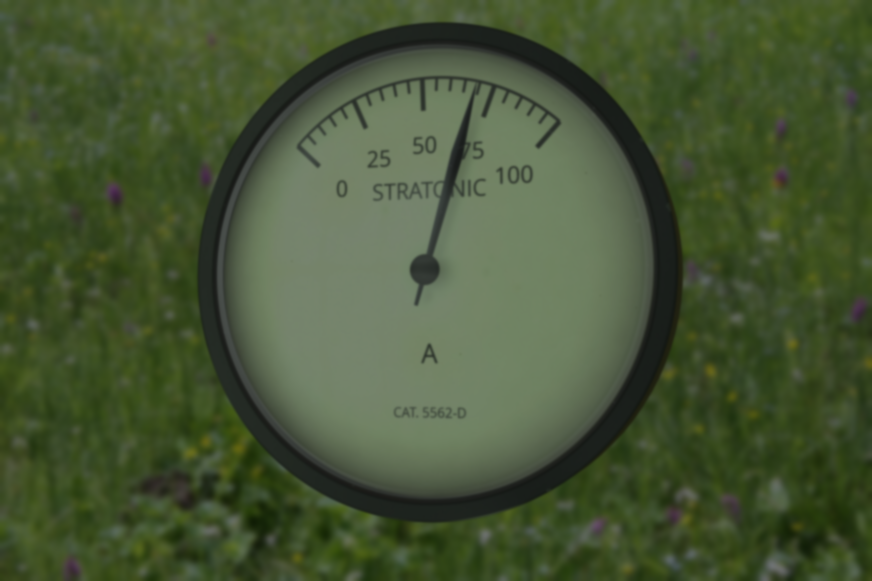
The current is 70A
